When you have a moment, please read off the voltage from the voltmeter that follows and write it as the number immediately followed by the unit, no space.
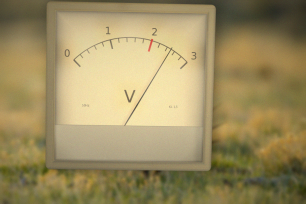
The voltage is 2.5V
